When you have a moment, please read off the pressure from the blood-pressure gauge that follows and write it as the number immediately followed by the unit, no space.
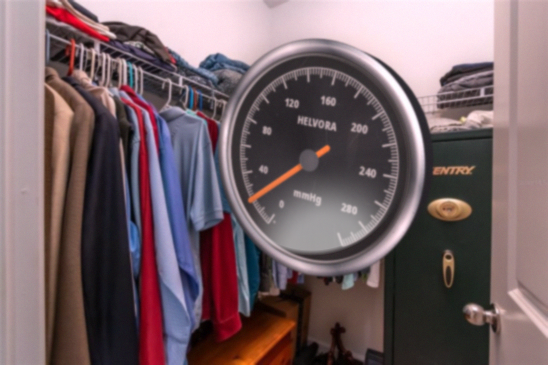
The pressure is 20mmHg
